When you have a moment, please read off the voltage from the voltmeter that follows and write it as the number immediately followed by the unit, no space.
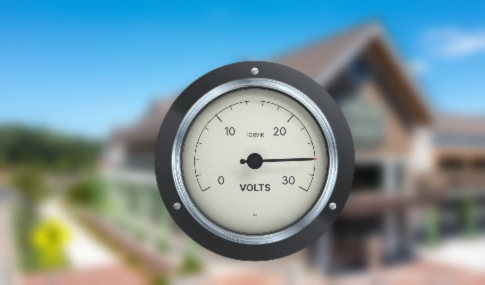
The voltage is 26V
